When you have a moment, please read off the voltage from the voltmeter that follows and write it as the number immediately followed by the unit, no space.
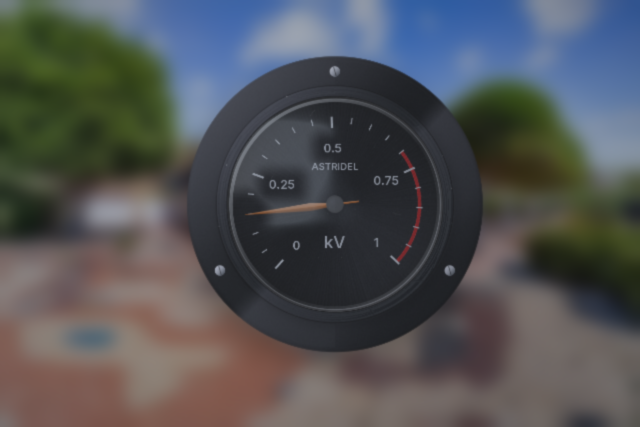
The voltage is 0.15kV
